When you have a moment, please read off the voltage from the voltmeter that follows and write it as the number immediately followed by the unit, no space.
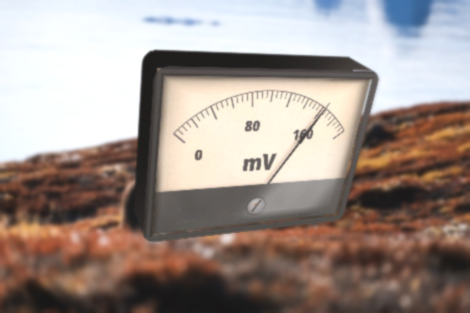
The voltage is 160mV
